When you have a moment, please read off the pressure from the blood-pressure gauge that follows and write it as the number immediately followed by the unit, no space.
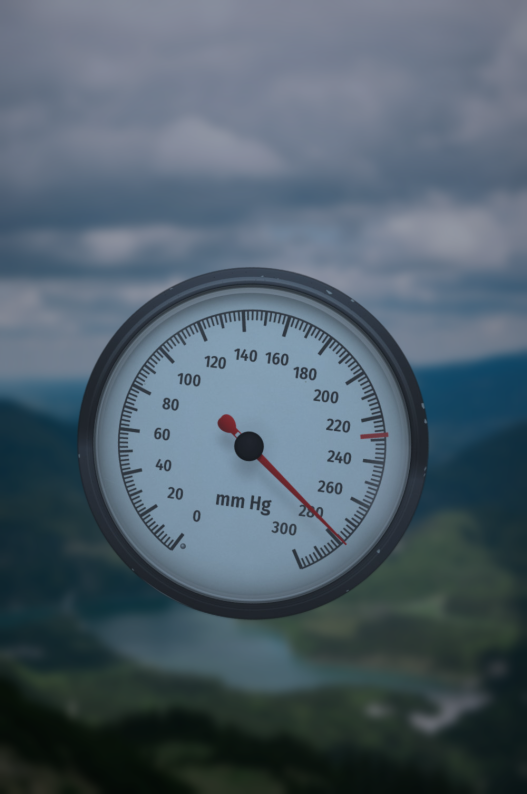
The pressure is 278mmHg
